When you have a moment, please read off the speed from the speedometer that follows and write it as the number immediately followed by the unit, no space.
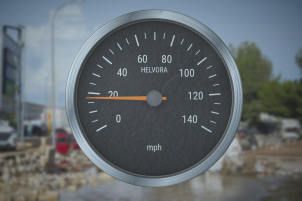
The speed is 17.5mph
